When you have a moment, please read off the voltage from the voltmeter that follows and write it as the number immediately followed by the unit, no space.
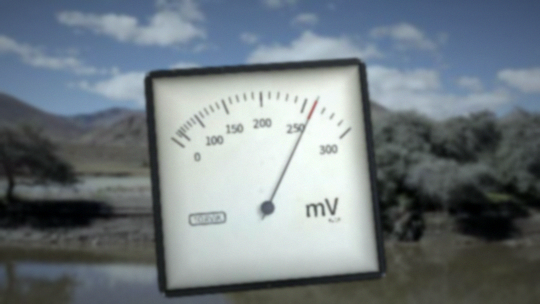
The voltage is 260mV
